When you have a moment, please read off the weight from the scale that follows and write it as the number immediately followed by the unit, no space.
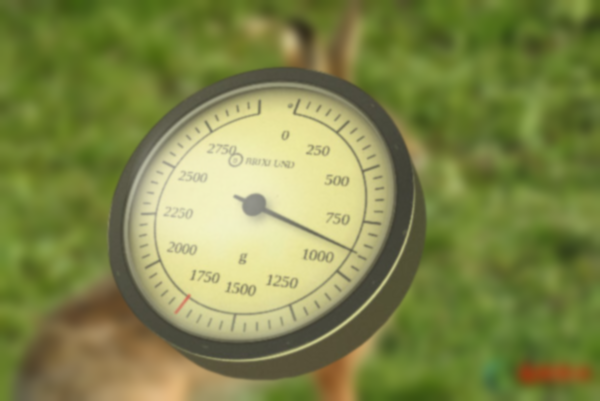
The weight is 900g
